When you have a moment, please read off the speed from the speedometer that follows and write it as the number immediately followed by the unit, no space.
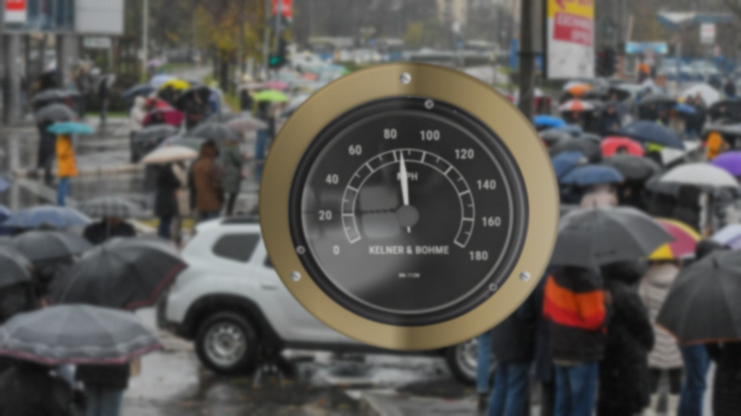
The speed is 85mph
